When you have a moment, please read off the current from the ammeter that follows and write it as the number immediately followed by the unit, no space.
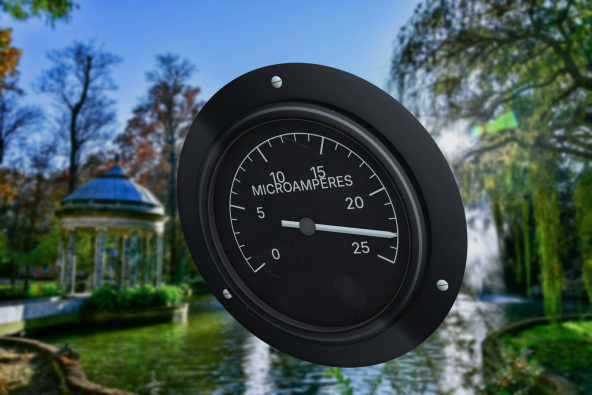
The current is 23µA
